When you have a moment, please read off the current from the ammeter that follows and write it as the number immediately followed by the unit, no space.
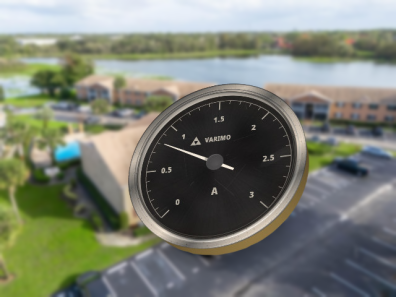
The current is 0.8A
